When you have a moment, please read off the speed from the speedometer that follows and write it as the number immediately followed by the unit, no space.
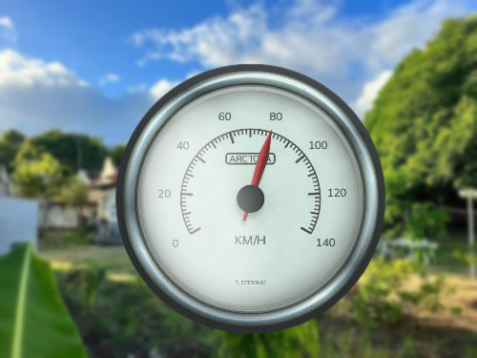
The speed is 80km/h
